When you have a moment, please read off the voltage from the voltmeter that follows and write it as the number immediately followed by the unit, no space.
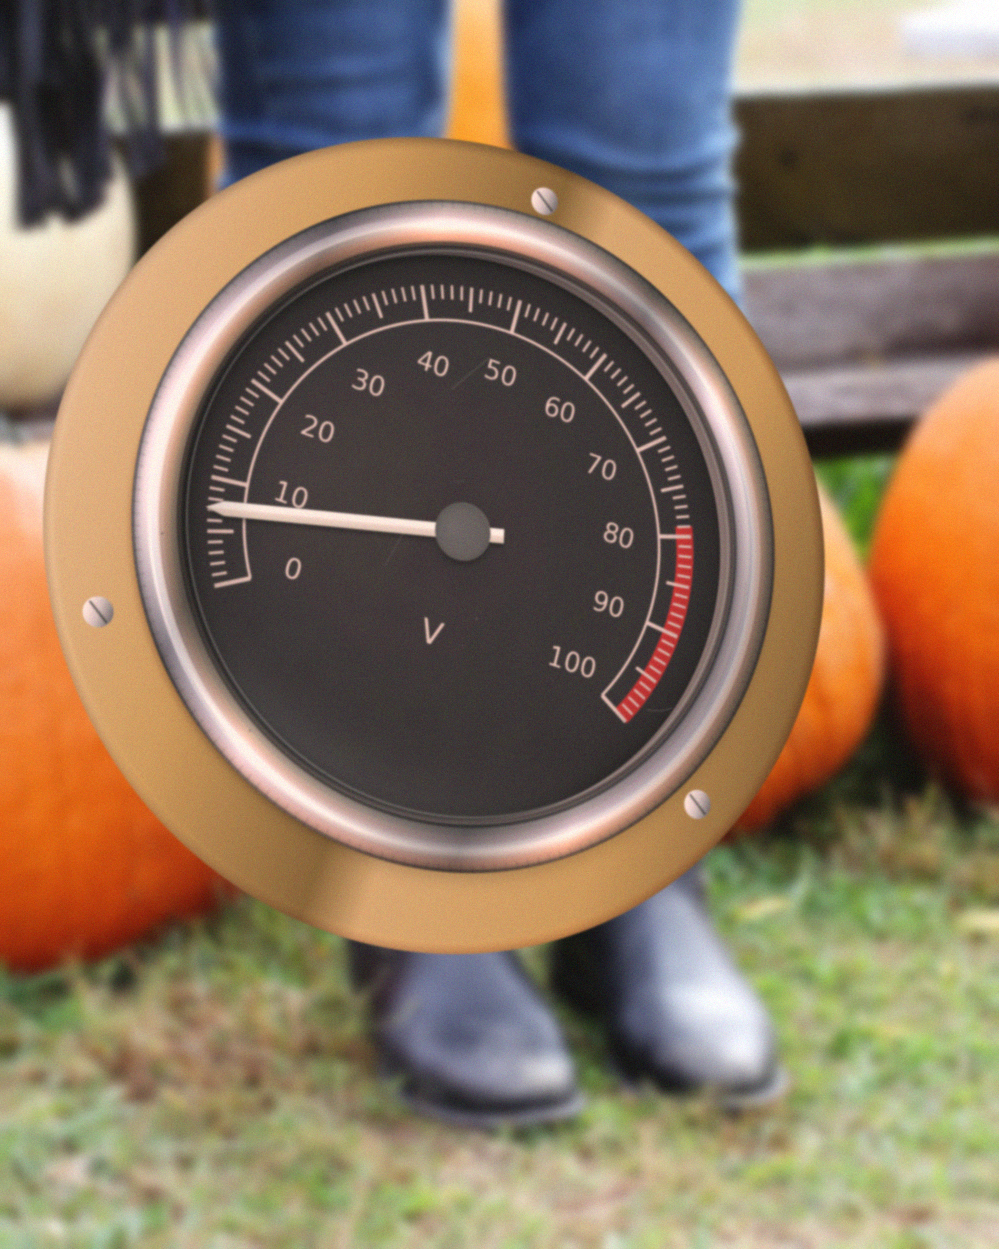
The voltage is 7V
